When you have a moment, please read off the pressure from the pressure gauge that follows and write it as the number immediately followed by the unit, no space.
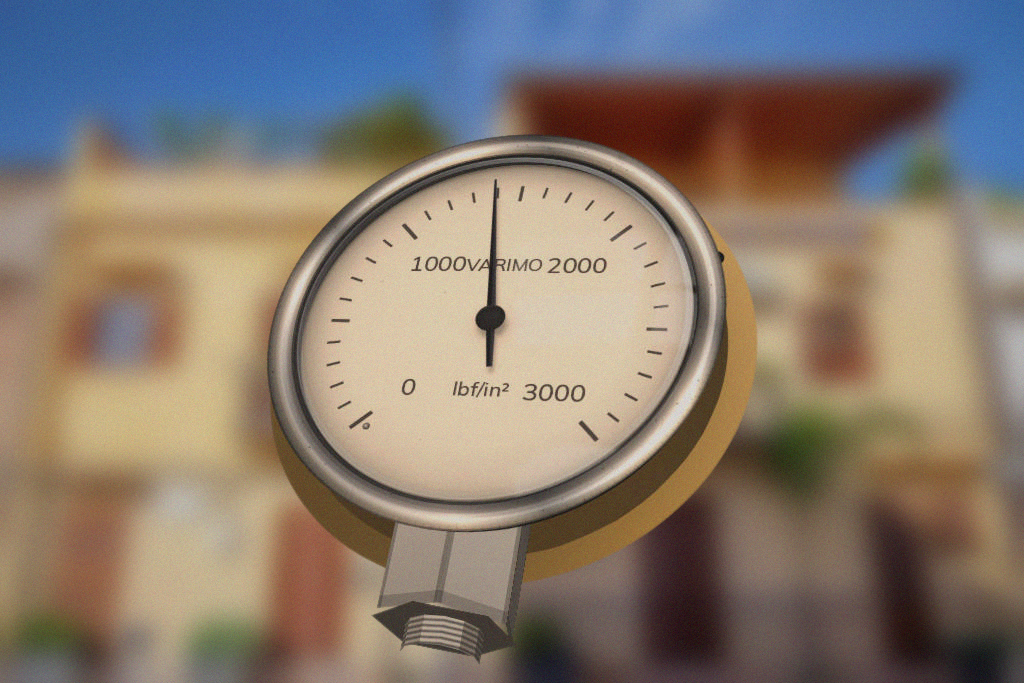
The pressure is 1400psi
